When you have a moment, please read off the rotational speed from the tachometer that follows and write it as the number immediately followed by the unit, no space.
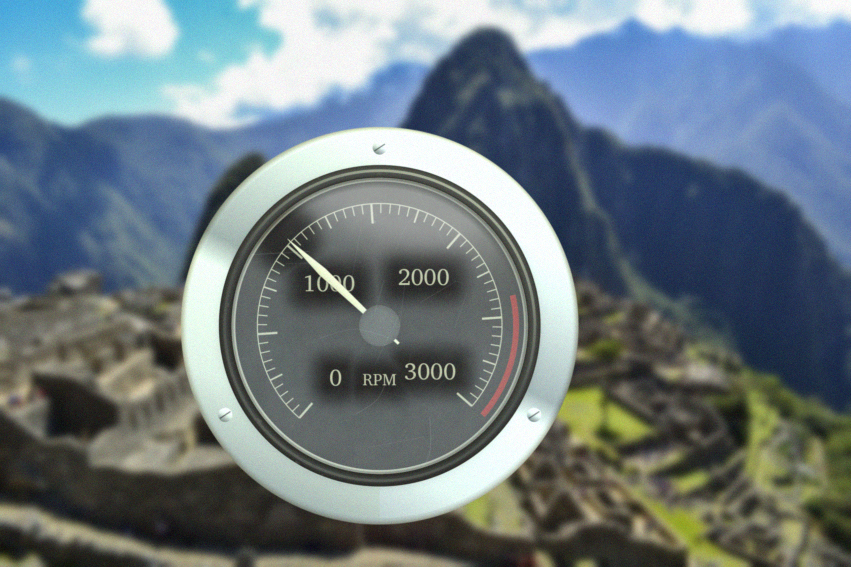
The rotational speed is 1025rpm
